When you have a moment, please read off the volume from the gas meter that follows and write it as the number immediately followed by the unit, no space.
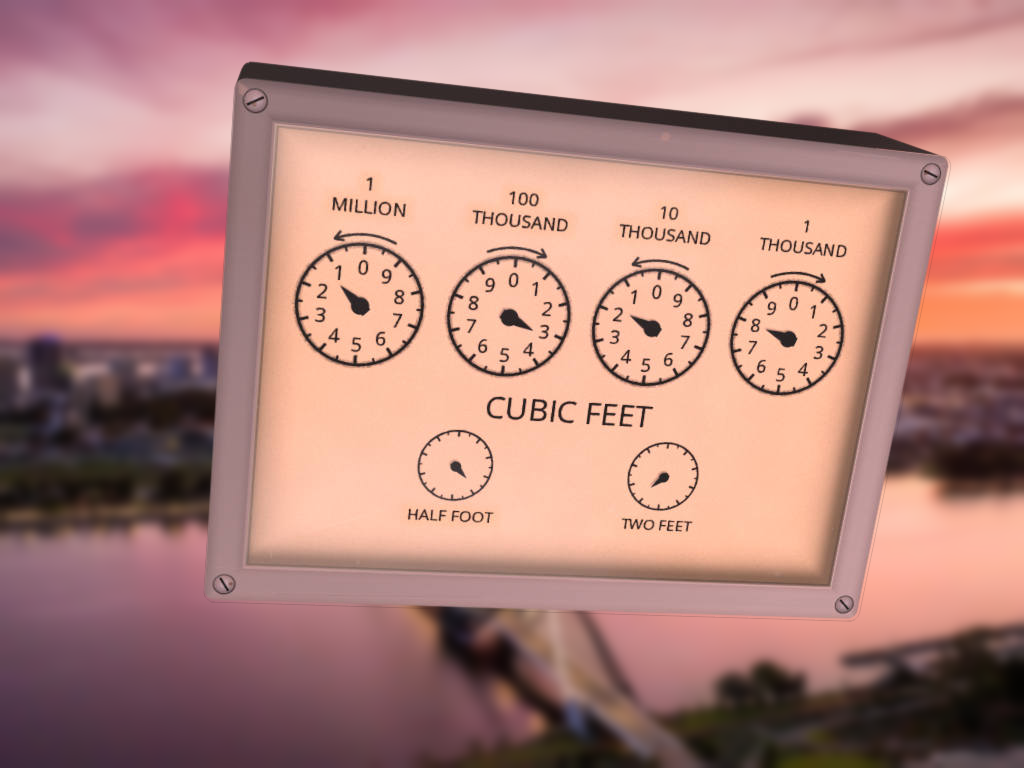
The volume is 131800ft³
